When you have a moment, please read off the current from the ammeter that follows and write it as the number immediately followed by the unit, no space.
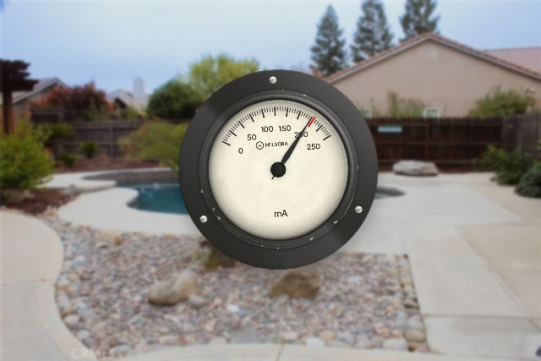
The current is 200mA
